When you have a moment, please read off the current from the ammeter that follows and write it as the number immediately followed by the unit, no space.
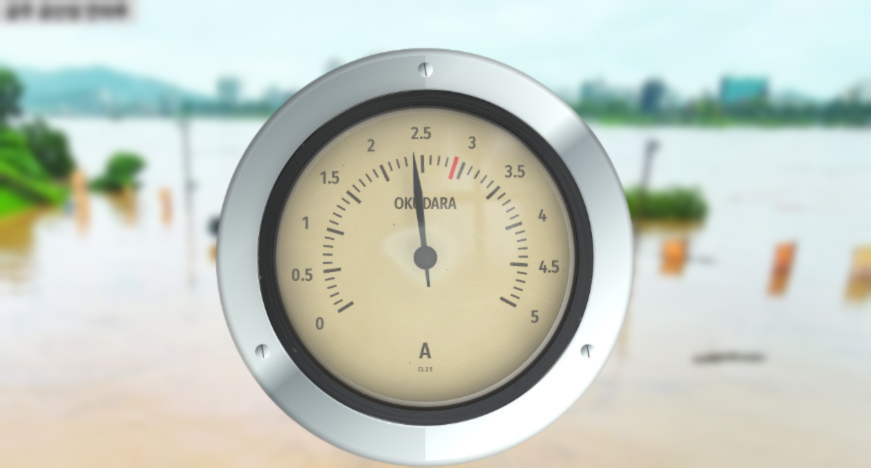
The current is 2.4A
